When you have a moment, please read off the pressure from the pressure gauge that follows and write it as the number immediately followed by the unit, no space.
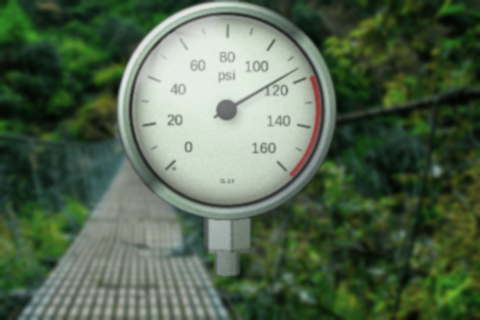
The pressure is 115psi
